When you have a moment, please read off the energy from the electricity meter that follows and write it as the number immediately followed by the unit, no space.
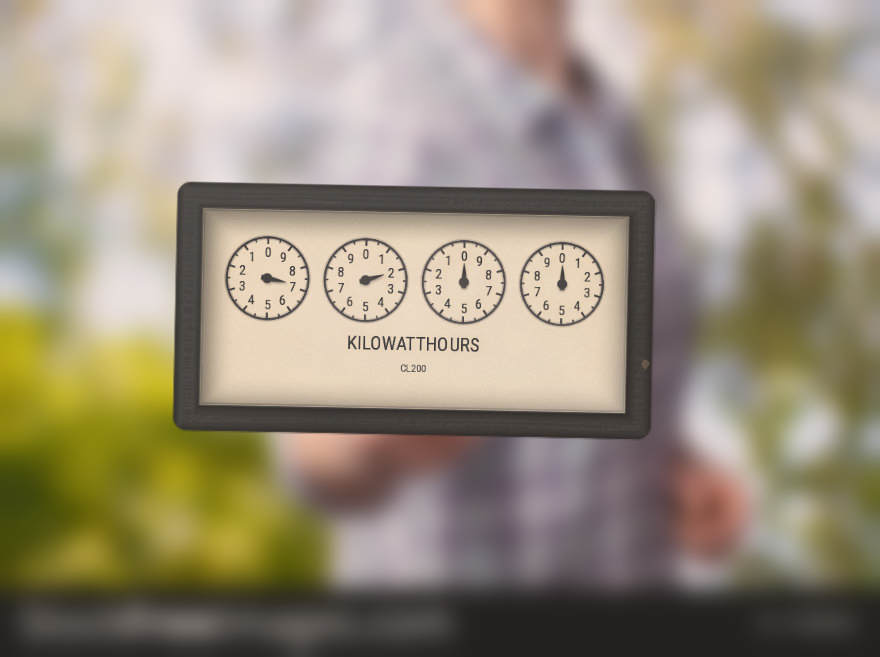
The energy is 7200kWh
